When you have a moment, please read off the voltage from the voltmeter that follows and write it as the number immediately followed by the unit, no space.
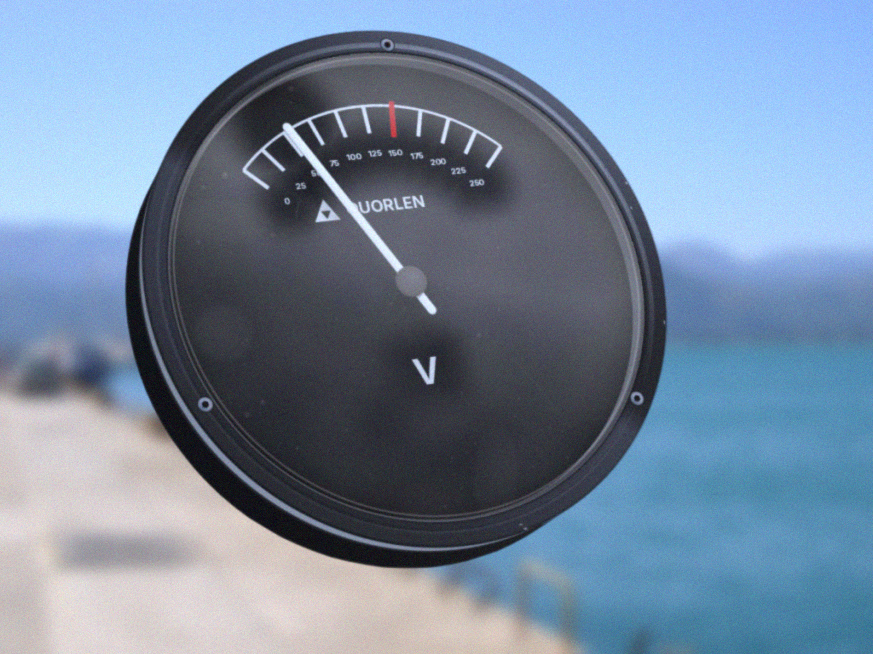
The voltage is 50V
